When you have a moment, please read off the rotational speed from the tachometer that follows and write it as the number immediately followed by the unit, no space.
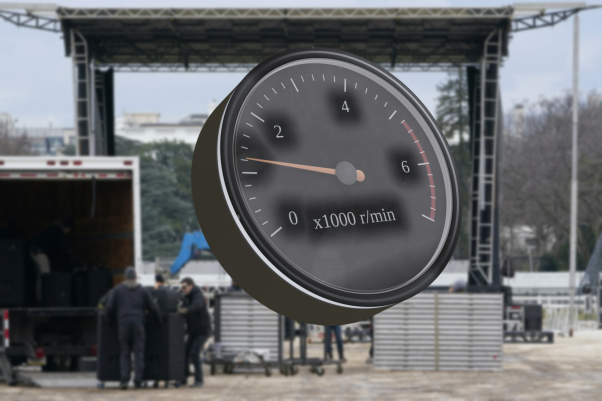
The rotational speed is 1200rpm
